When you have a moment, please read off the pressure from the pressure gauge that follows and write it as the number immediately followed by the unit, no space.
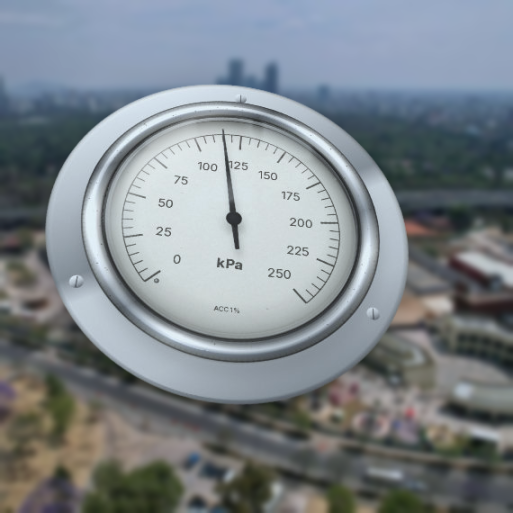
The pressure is 115kPa
